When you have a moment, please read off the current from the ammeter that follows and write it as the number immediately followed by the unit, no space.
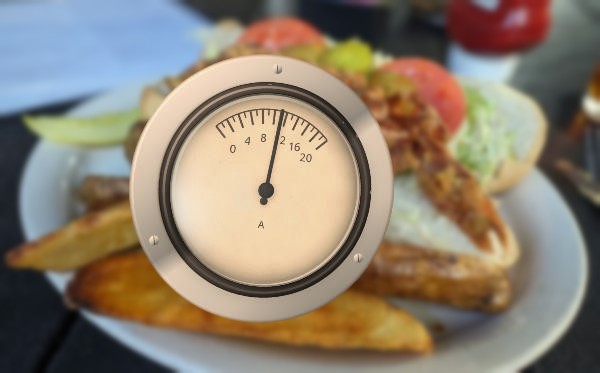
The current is 11A
